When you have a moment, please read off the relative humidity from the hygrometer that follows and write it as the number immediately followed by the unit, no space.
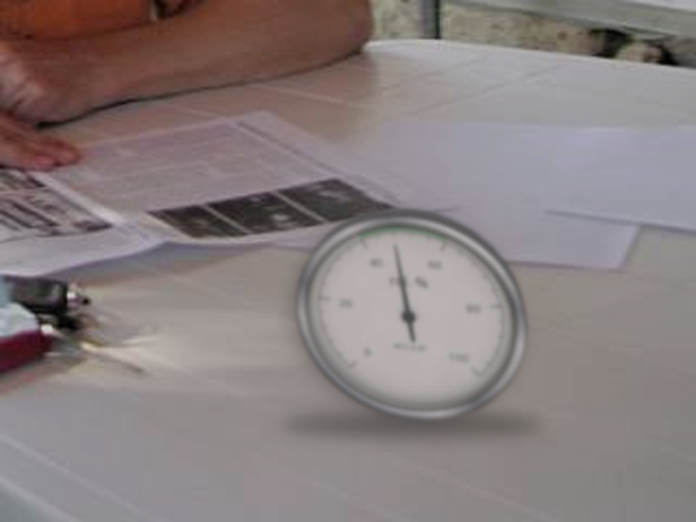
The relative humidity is 48%
